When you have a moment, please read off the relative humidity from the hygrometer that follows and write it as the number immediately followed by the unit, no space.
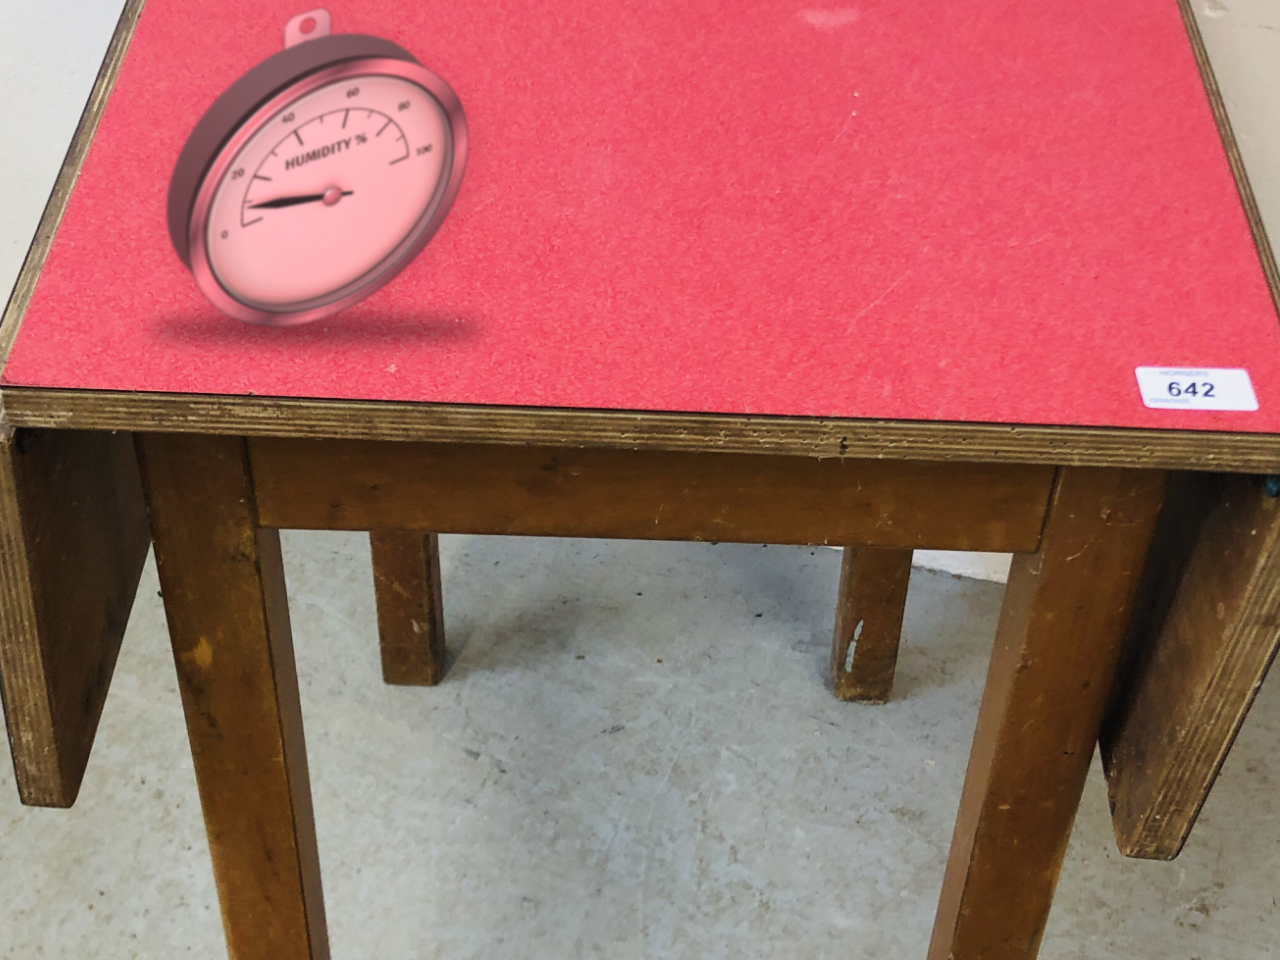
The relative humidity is 10%
